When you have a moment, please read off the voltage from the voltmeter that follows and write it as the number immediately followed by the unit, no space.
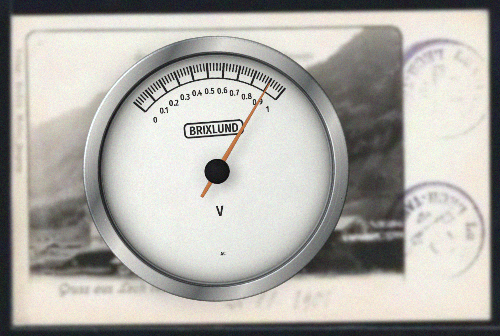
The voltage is 0.9V
